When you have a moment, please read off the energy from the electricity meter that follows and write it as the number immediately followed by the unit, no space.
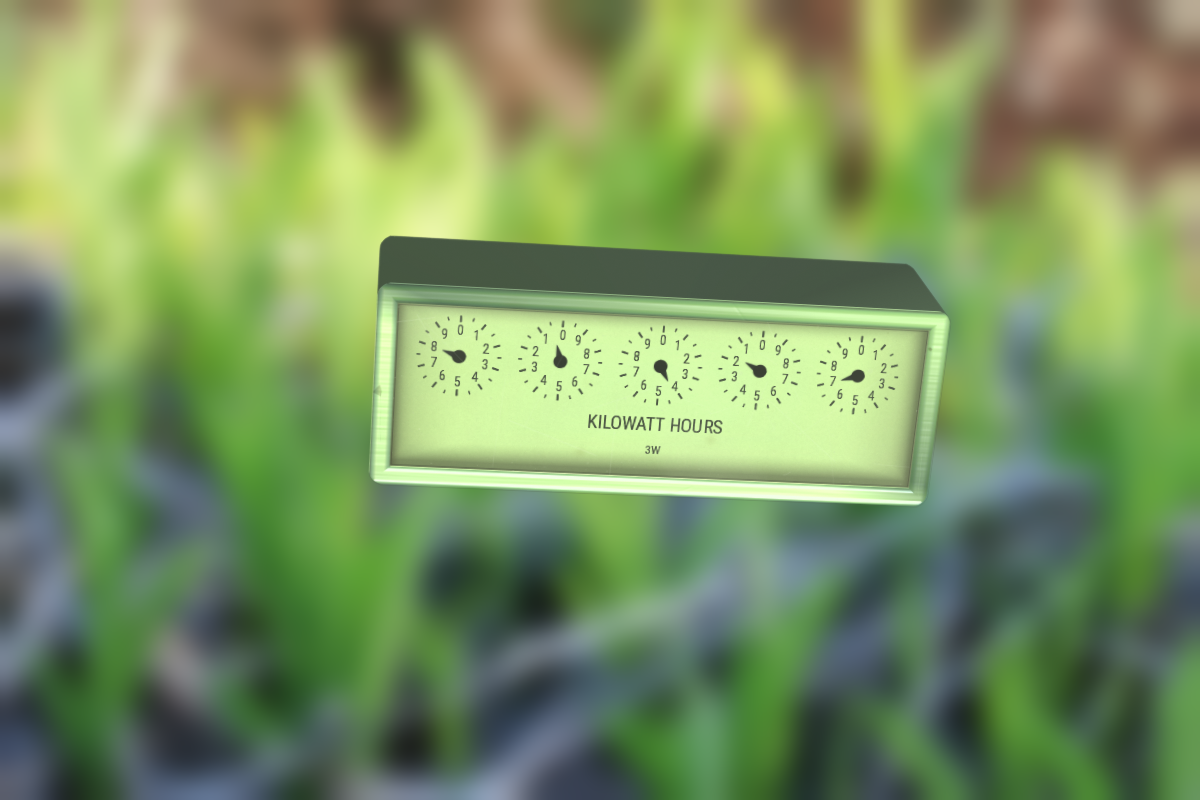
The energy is 80417kWh
